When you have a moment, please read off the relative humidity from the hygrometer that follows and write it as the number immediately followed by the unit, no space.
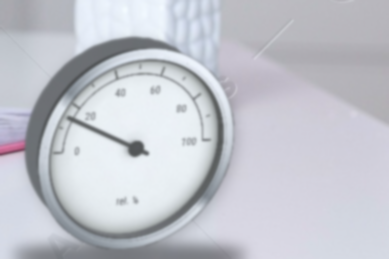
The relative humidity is 15%
